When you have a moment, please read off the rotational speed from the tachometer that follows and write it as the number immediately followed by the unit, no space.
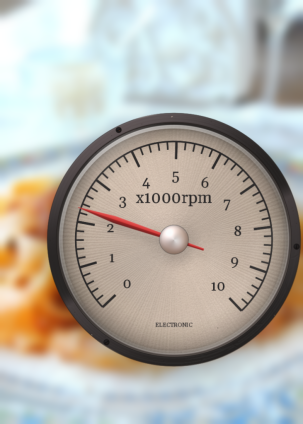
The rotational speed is 2300rpm
